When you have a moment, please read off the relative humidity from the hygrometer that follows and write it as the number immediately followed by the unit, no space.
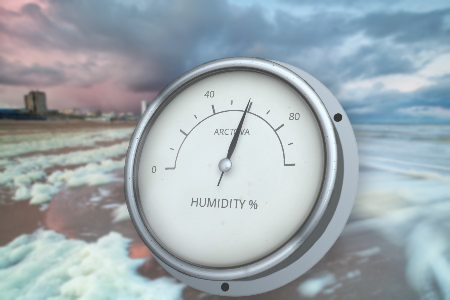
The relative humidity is 60%
